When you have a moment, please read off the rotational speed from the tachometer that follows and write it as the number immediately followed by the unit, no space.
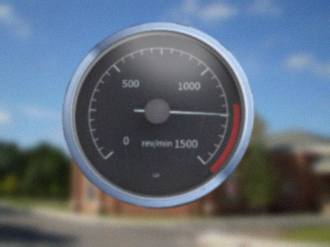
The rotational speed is 1250rpm
